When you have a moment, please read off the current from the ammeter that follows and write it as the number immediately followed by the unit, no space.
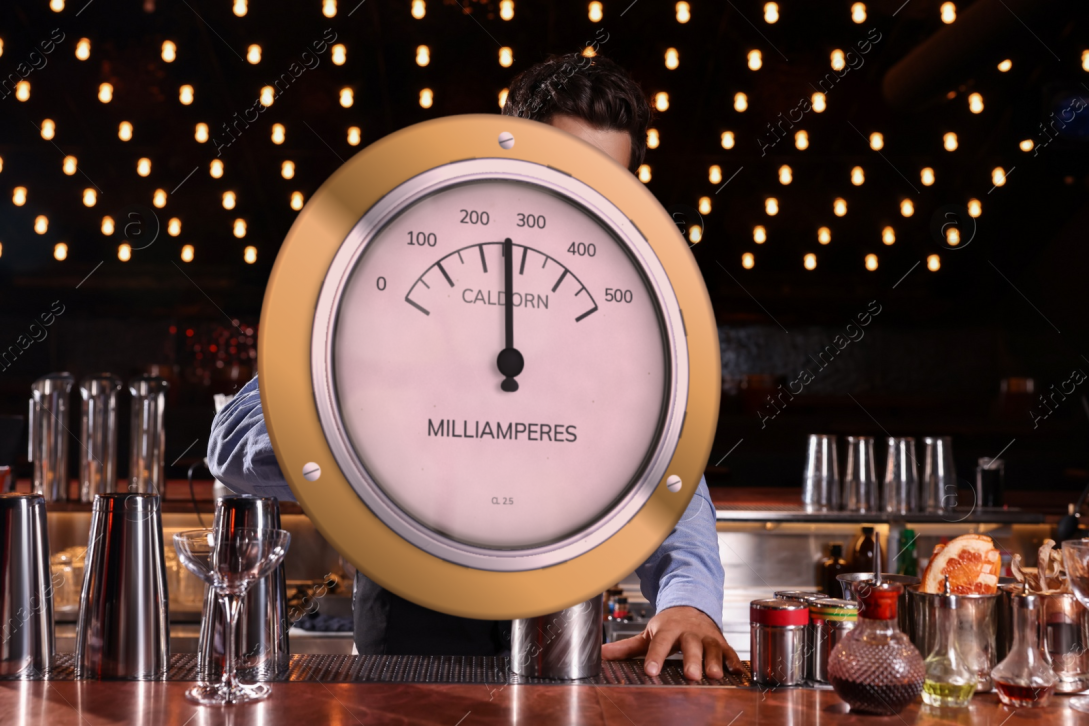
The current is 250mA
